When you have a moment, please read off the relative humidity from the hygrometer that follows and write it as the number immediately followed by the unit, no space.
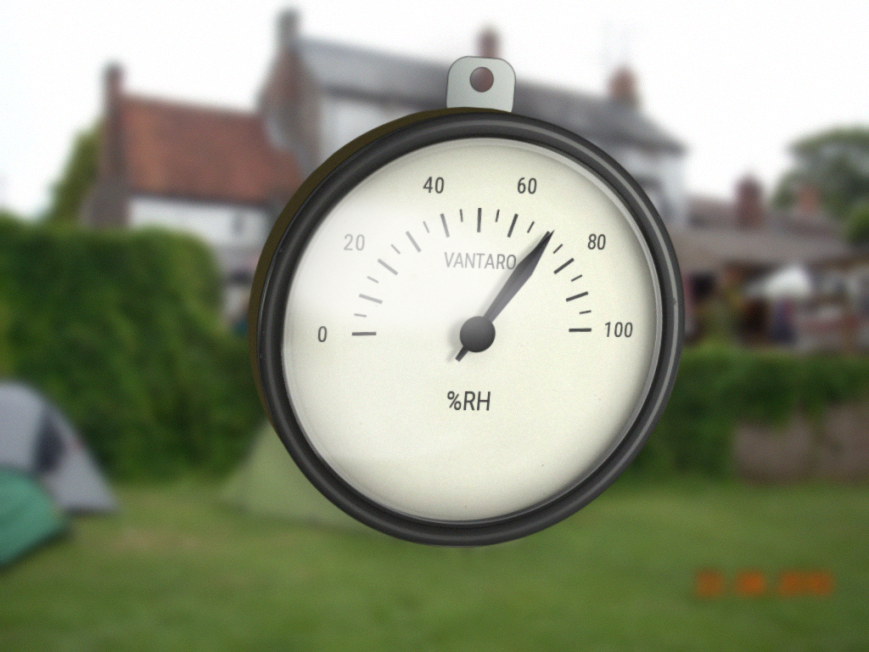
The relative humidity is 70%
